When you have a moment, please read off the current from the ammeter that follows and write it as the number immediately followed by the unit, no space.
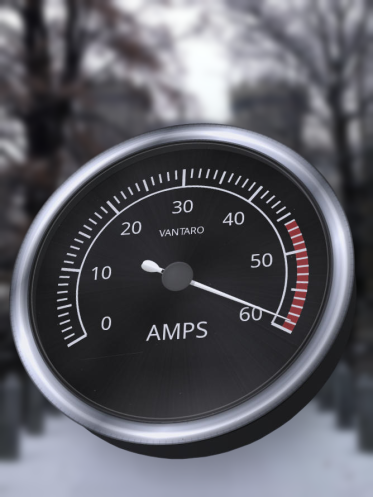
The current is 59A
